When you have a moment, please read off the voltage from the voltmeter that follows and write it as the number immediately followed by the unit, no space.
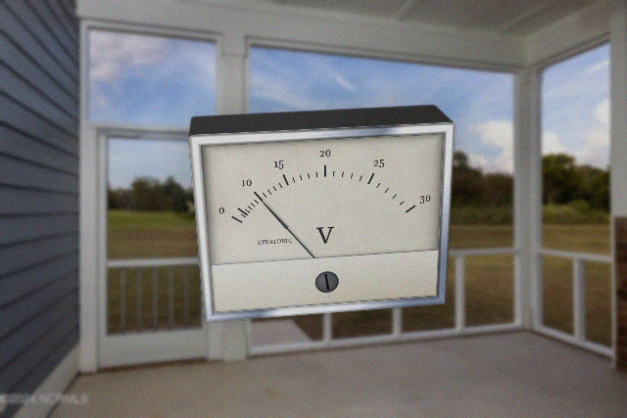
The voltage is 10V
